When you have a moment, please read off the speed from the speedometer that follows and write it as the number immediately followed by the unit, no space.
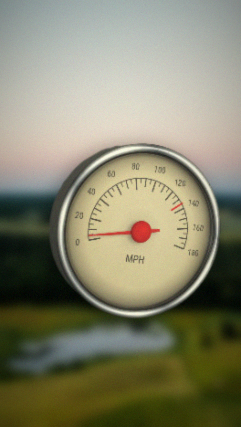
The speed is 5mph
